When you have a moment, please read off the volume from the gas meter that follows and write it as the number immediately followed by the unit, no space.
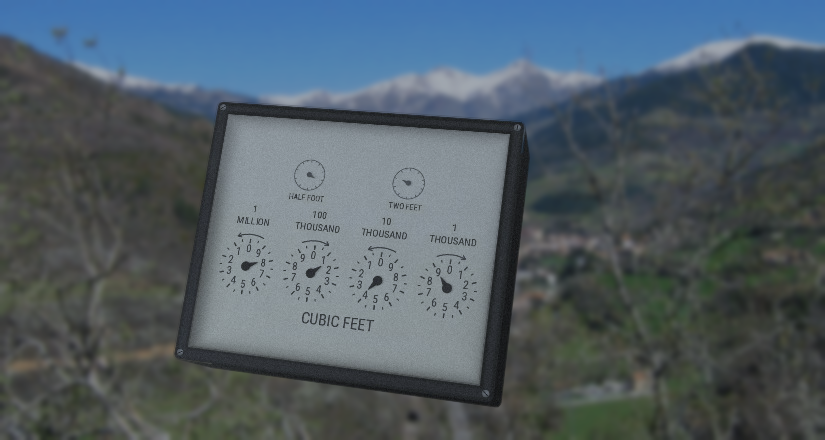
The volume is 813900ft³
